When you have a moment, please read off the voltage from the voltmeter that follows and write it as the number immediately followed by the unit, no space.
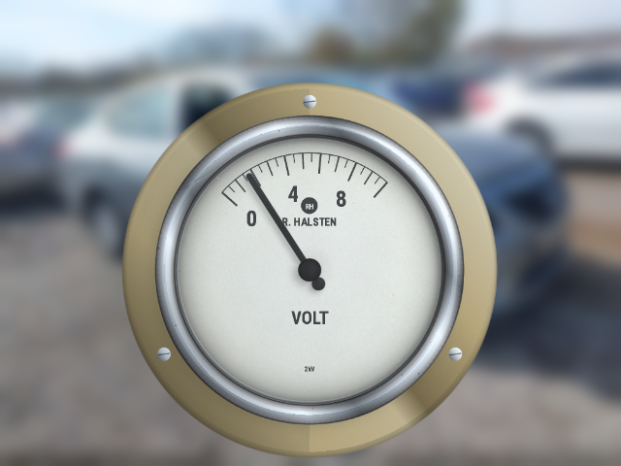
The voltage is 1.75V
